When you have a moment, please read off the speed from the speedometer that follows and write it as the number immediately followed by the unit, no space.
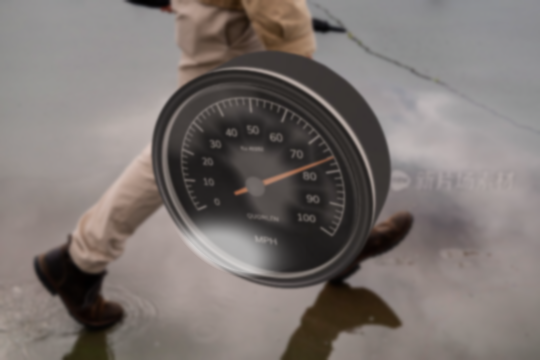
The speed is 76mph
